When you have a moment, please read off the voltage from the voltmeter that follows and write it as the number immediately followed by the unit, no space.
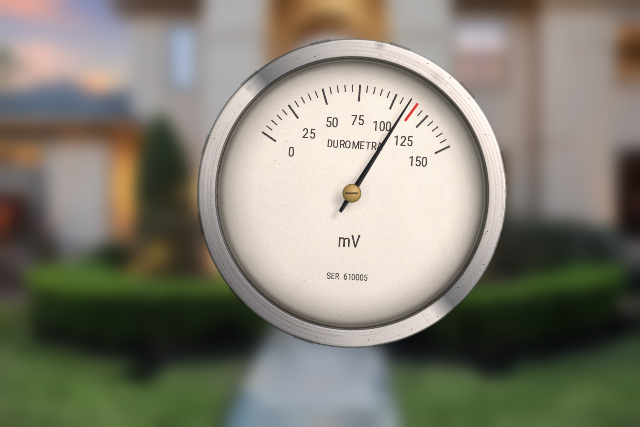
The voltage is 110mV
